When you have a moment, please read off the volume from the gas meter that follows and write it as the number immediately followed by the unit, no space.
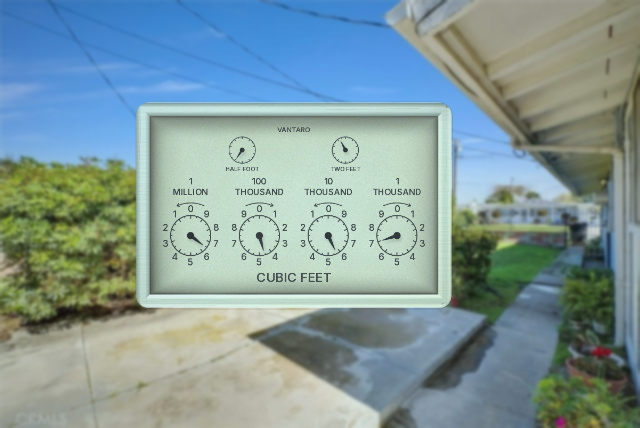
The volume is 645700ft³
